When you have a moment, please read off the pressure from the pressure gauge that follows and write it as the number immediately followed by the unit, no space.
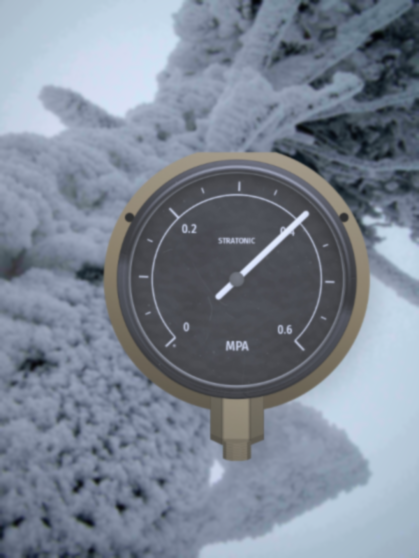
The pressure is 0.4MPa
